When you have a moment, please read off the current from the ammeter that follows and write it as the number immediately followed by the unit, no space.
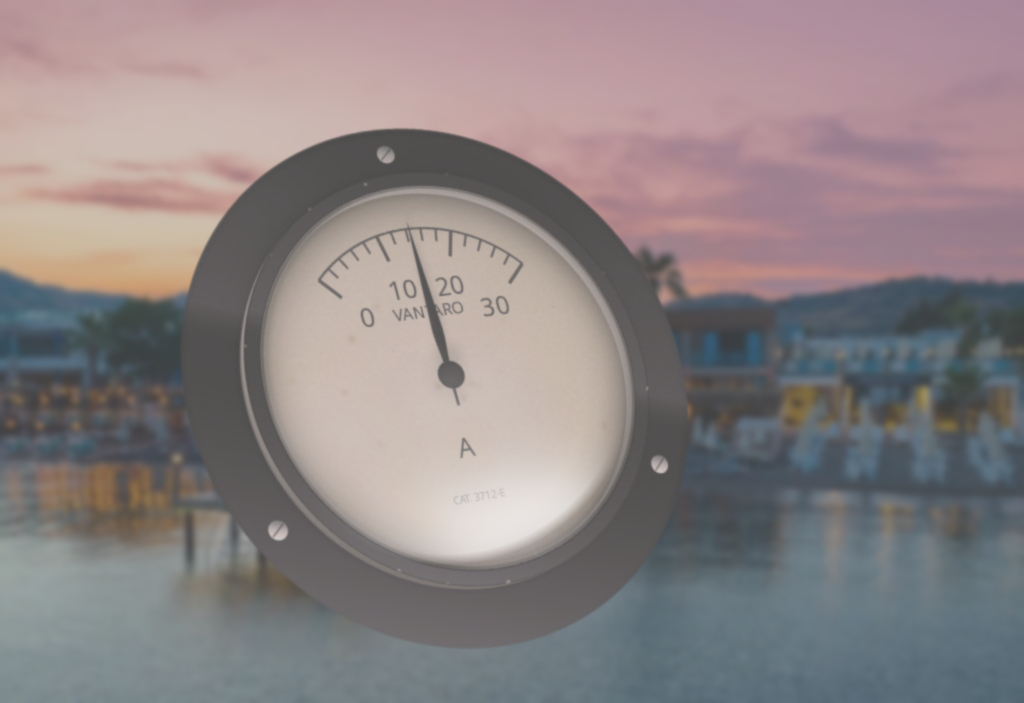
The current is 14A
